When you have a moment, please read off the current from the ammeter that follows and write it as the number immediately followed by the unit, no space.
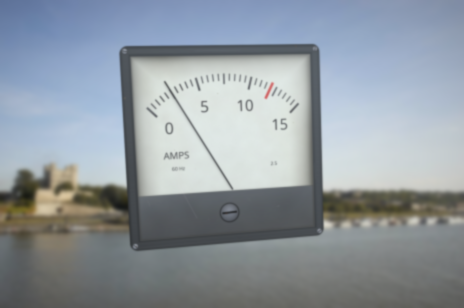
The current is 2.5A
